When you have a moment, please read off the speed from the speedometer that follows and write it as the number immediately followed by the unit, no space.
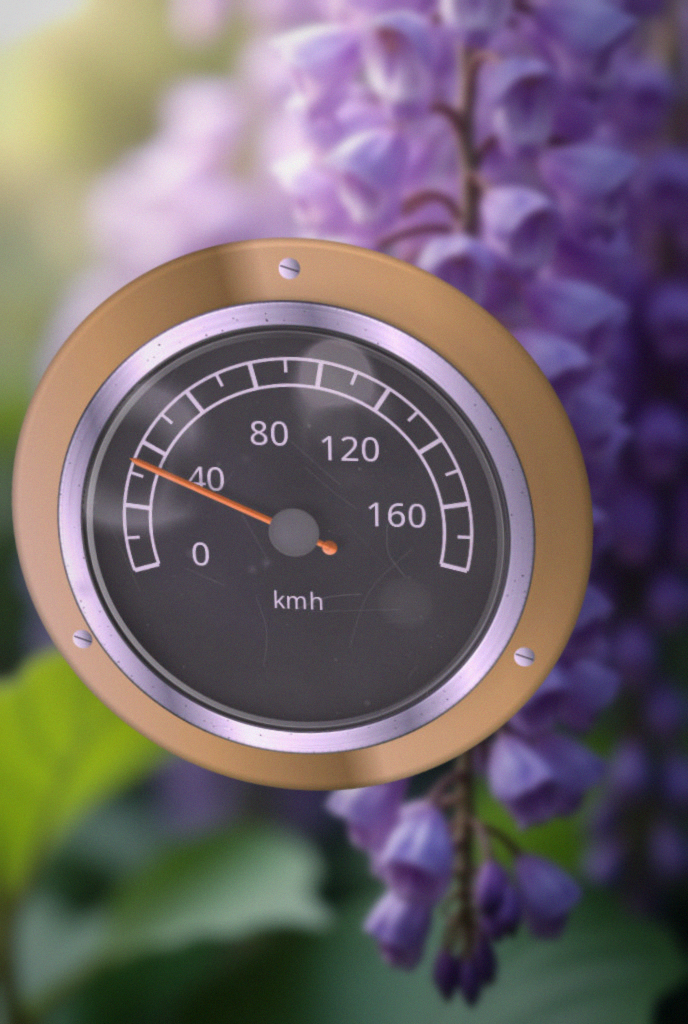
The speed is 35km/h
